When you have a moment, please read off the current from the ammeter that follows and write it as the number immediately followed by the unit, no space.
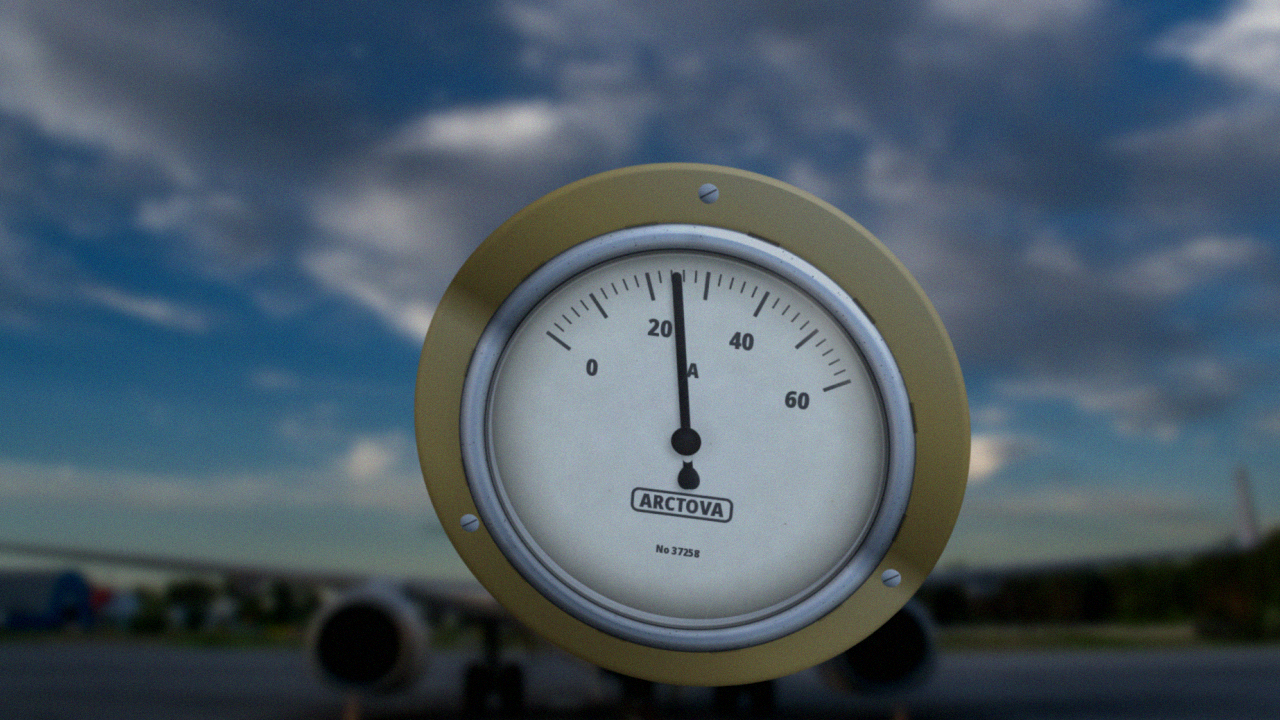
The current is 25A
